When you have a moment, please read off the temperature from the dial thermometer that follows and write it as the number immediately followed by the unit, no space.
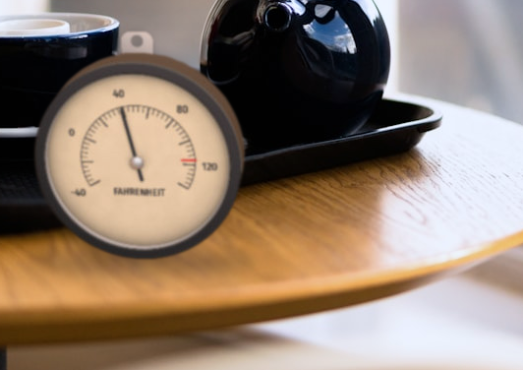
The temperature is 40°F
